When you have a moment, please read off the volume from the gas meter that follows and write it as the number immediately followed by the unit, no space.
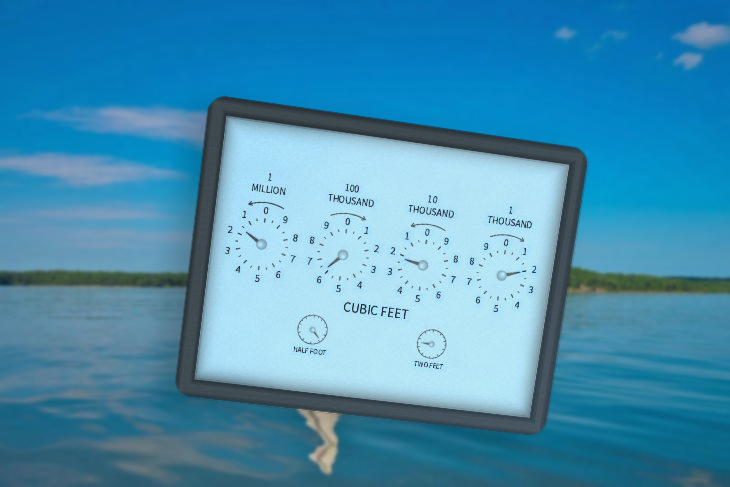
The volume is 162200ft³
